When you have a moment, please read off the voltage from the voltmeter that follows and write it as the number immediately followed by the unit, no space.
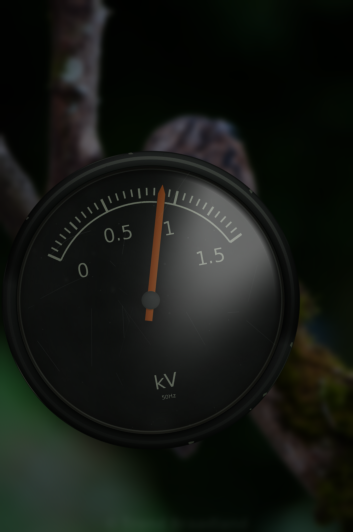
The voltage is 0.9kV
